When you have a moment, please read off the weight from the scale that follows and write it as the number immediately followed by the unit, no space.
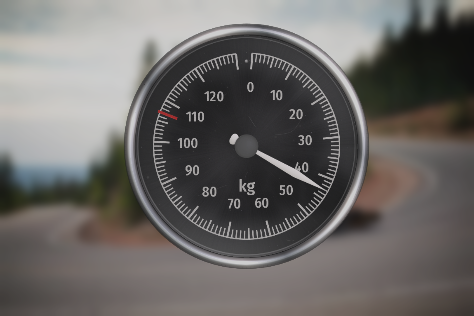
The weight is 43kg
